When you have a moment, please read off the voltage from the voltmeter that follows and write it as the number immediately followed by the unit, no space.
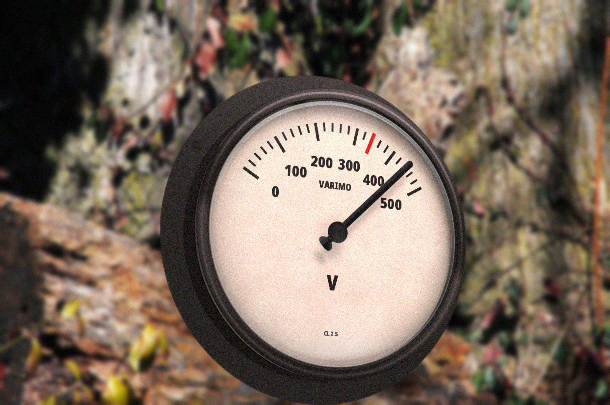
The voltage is 440V
